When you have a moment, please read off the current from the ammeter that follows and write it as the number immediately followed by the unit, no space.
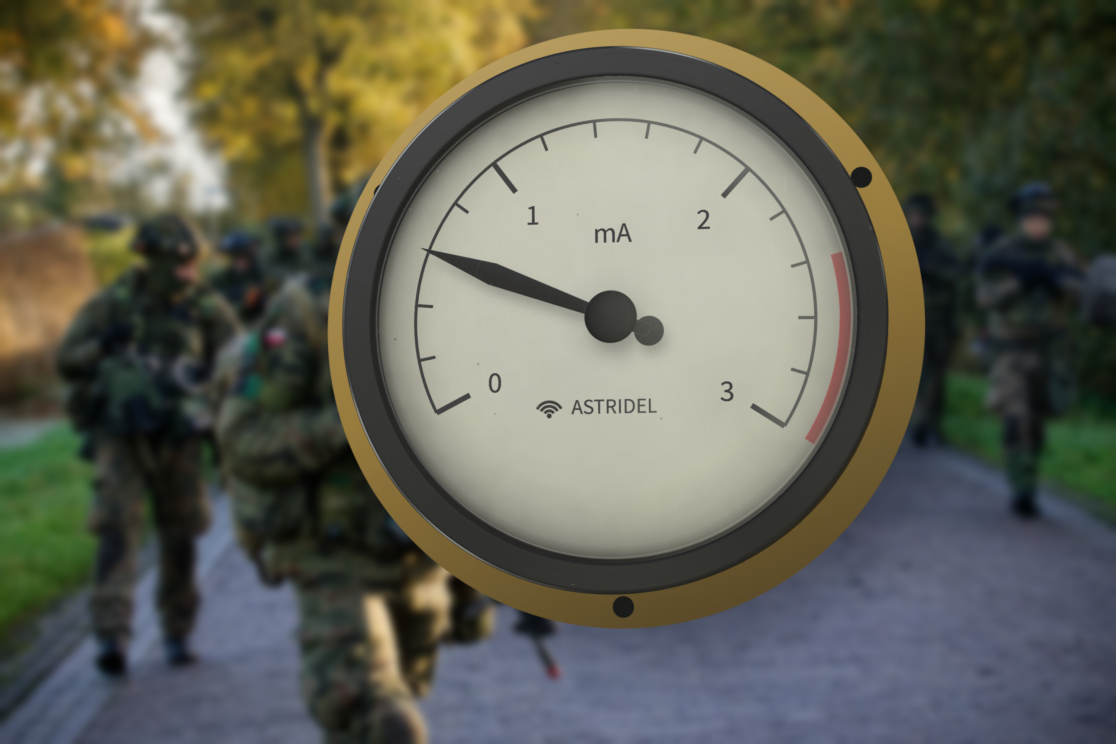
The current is 0.6mA
